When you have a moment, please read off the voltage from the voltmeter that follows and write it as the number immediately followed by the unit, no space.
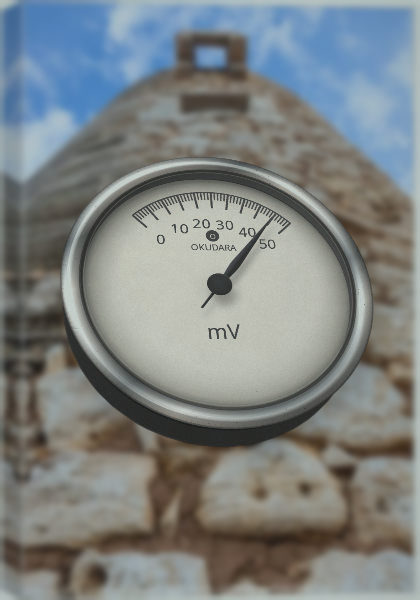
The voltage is 45mV
